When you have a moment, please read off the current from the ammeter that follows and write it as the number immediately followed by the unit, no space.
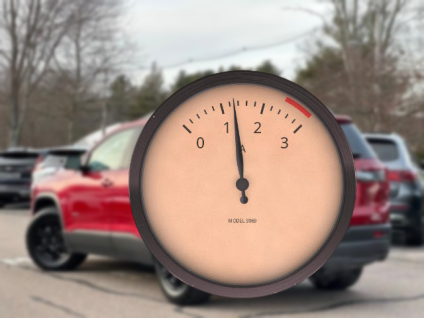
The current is 1.3A
